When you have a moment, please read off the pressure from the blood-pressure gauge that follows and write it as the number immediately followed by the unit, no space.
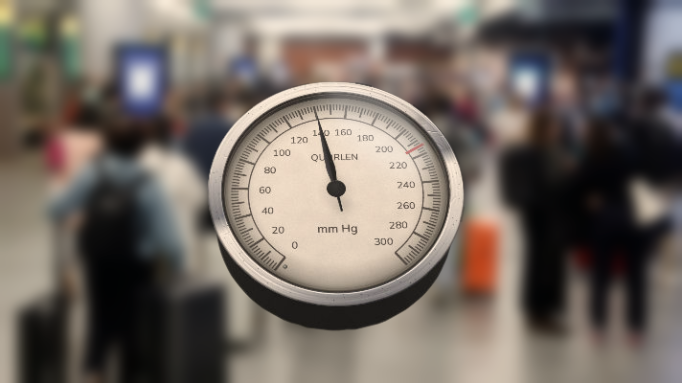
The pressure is 140mmHg
